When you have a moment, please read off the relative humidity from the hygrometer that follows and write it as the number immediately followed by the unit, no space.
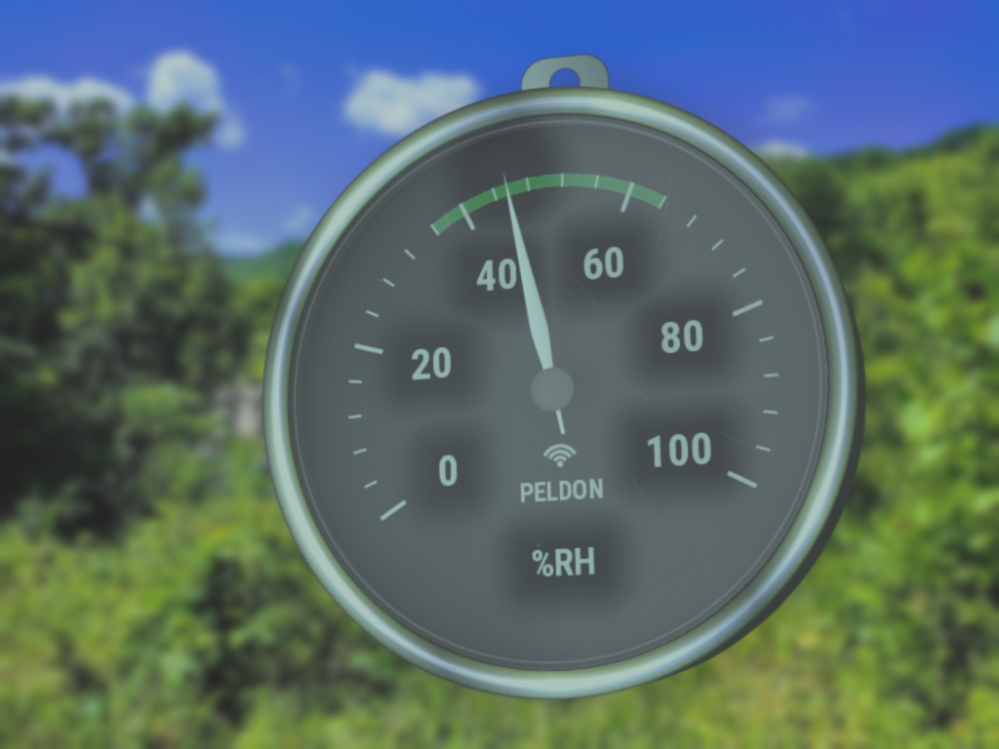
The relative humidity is 46%
